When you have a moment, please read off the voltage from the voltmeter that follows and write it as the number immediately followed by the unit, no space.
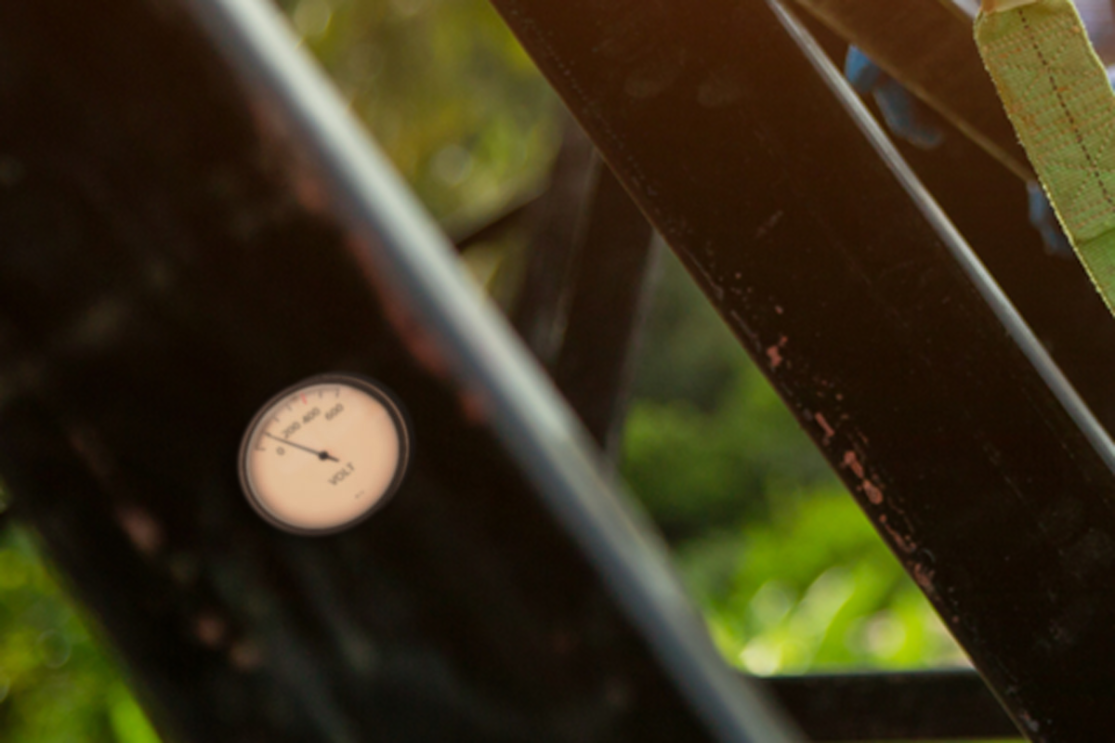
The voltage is 100V
